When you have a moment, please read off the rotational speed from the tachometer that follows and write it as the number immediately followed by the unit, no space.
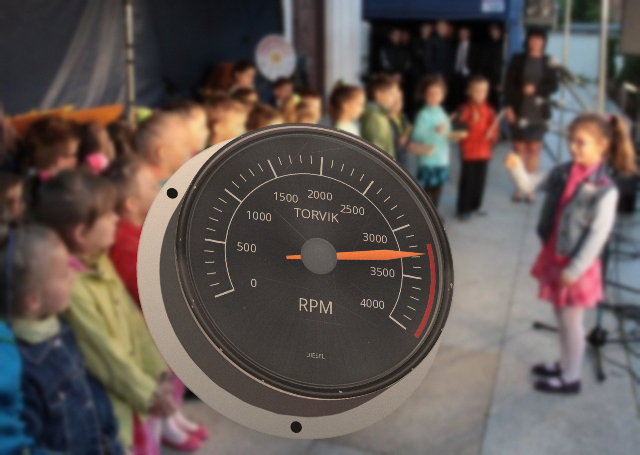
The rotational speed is 3300rpm
